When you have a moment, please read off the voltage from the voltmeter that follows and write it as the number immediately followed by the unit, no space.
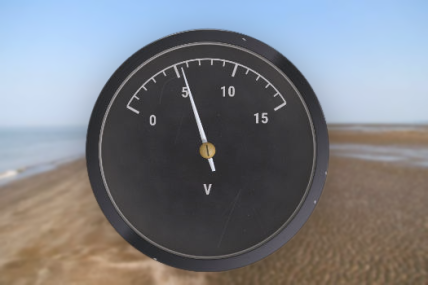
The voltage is 5.5V
